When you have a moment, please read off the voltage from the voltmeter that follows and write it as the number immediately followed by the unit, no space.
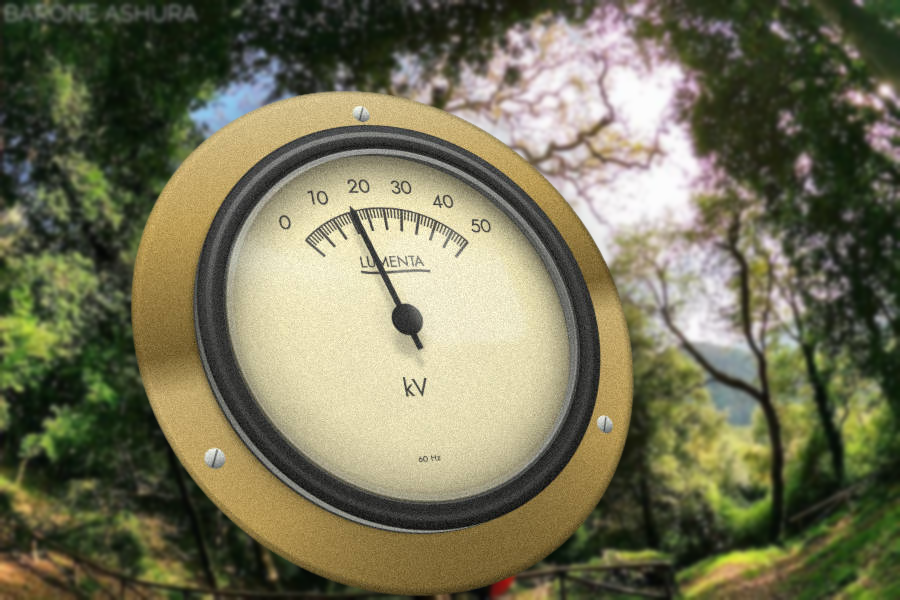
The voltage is 15kV
